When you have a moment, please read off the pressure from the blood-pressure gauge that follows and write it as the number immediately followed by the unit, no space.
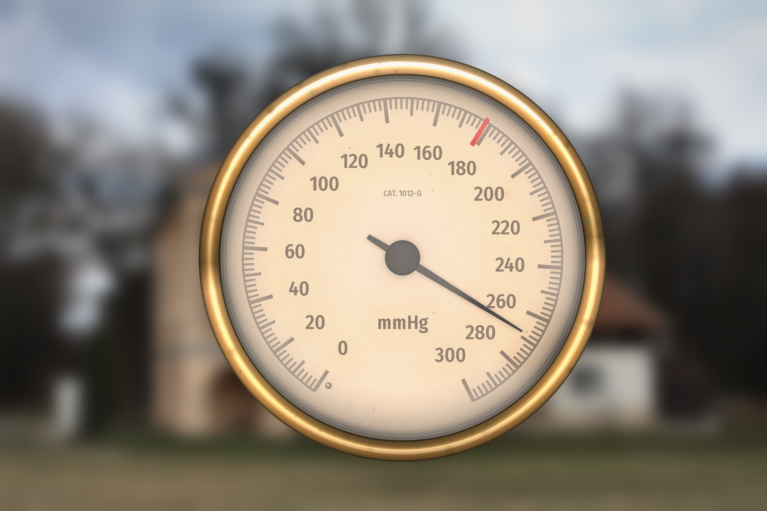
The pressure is 268mmHg
